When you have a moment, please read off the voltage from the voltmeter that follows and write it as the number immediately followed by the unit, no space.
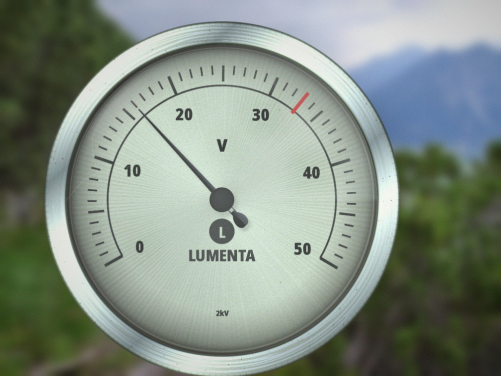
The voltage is 16V
